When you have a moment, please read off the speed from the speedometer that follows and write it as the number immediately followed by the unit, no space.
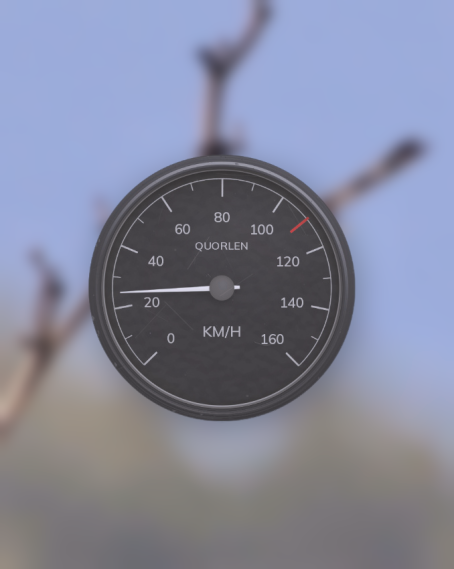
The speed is 25km/h
